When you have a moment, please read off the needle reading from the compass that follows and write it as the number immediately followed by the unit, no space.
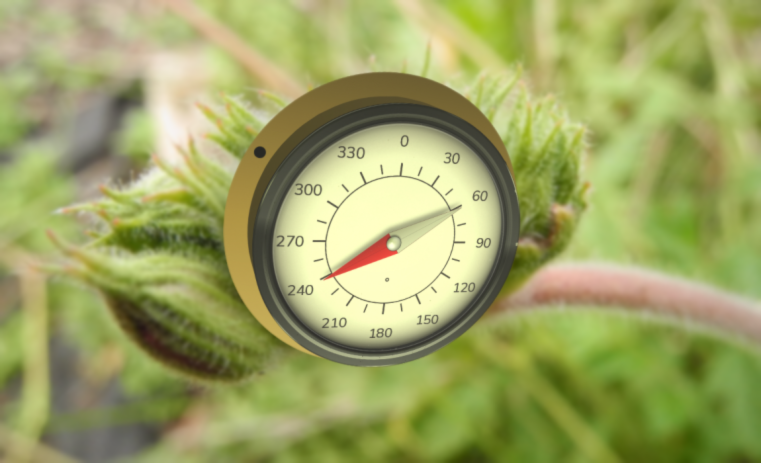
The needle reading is 240°
